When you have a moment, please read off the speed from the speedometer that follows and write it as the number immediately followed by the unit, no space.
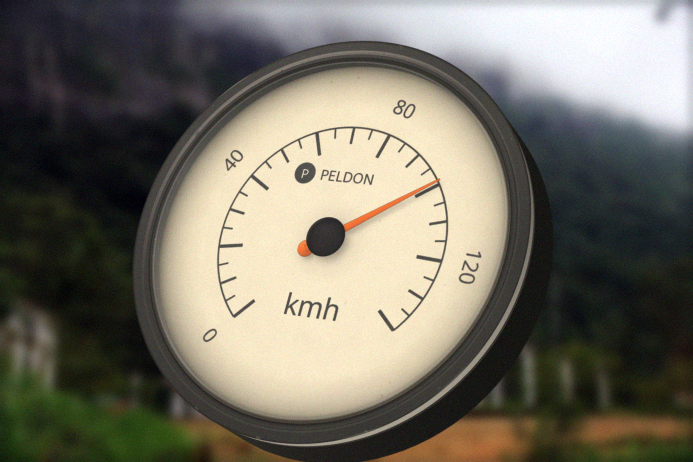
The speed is 100km/h
